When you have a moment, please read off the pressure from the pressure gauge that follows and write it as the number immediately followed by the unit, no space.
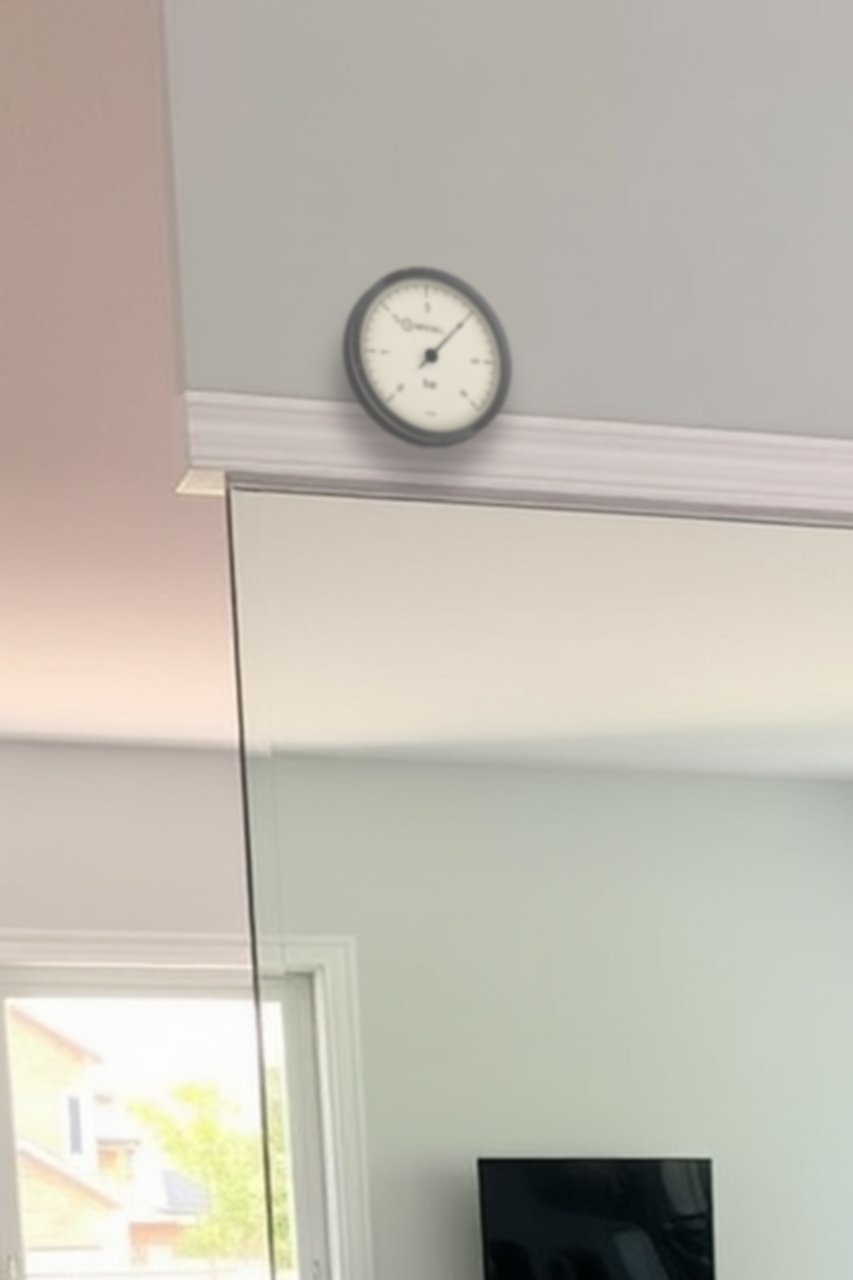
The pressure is 4bar
